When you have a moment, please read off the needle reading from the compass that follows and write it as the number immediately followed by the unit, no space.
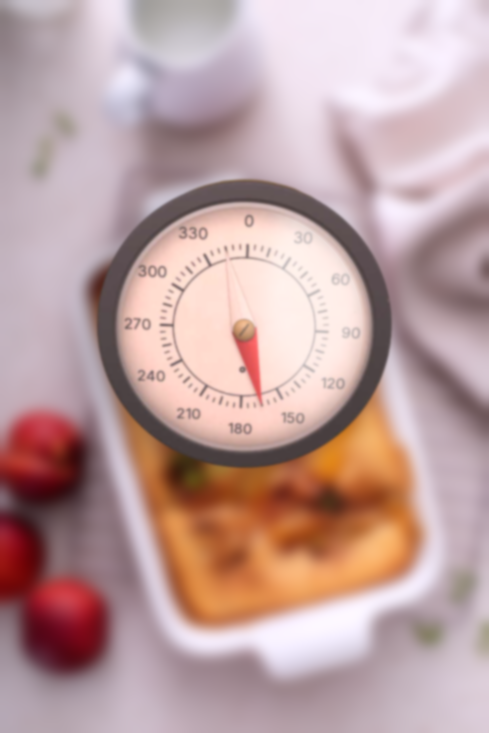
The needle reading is 165°
